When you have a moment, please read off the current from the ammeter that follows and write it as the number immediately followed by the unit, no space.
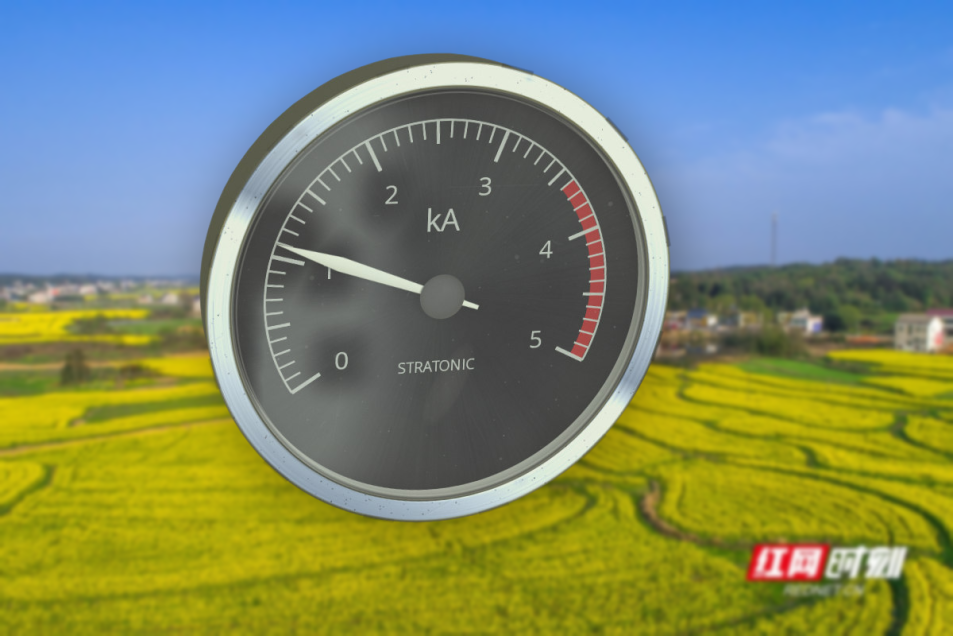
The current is 1.1kA
